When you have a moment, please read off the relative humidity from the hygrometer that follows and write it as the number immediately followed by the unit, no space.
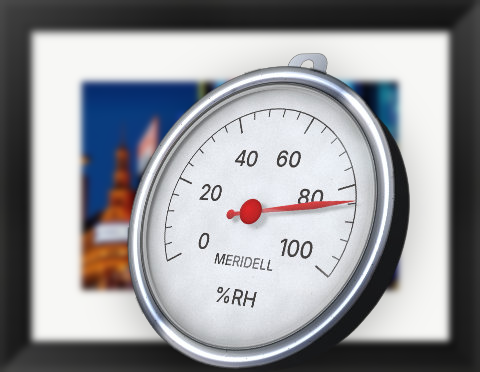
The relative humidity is 84%
